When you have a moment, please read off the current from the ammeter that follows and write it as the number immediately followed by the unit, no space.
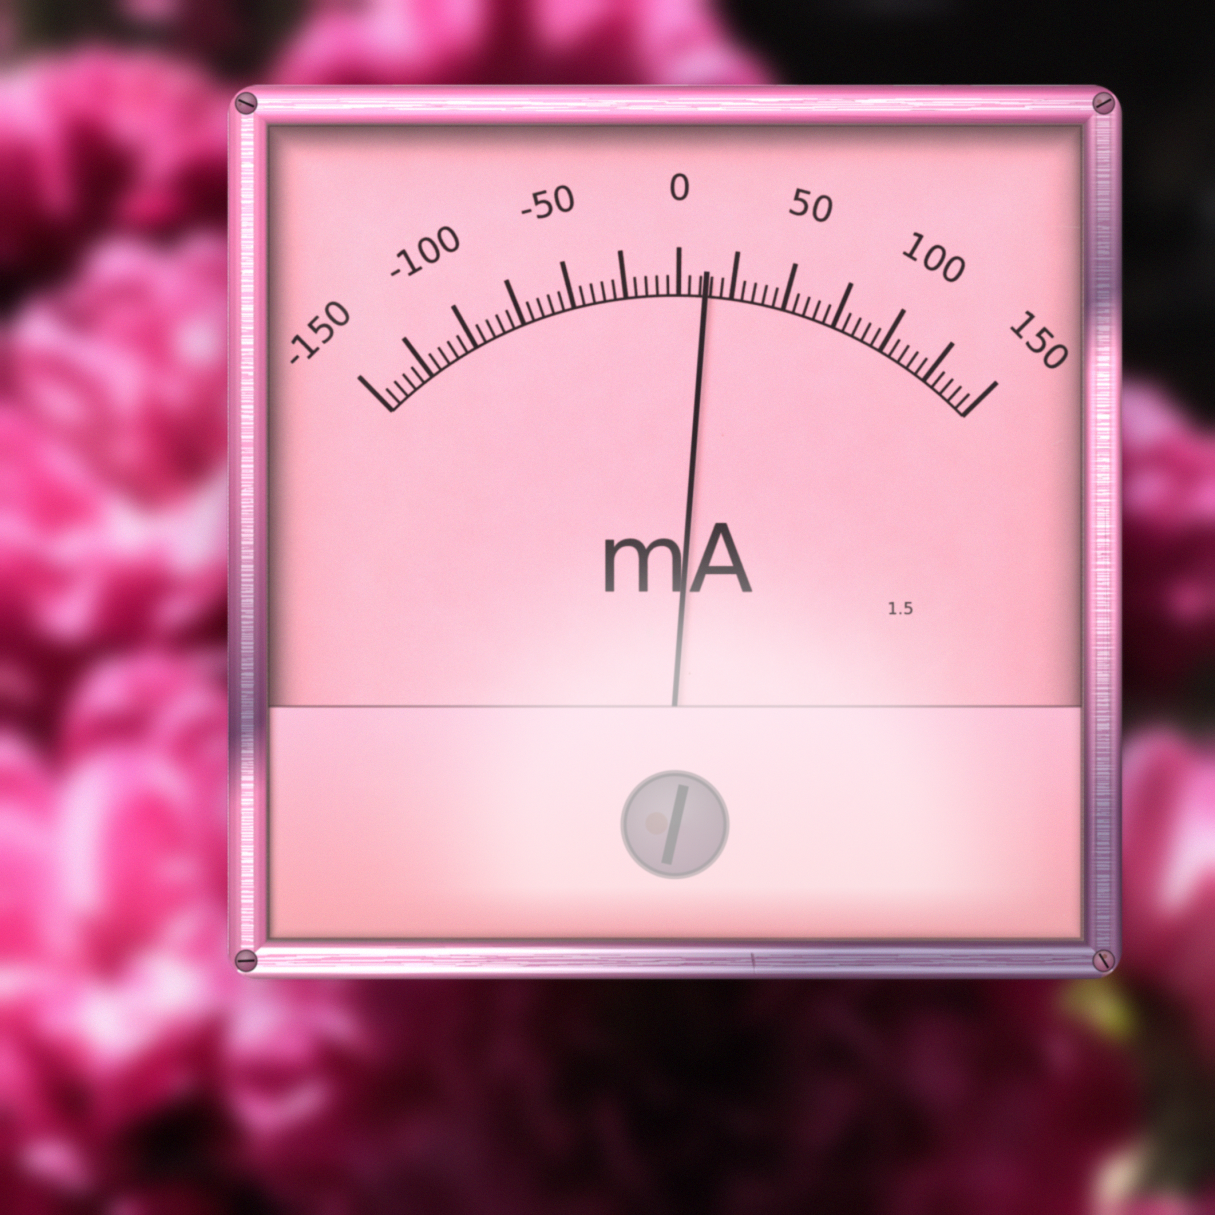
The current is 12.5mA
